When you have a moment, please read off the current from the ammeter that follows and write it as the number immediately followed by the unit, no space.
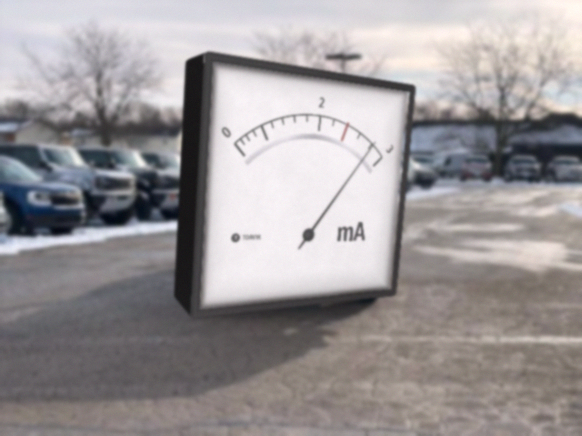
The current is 2.8mA
